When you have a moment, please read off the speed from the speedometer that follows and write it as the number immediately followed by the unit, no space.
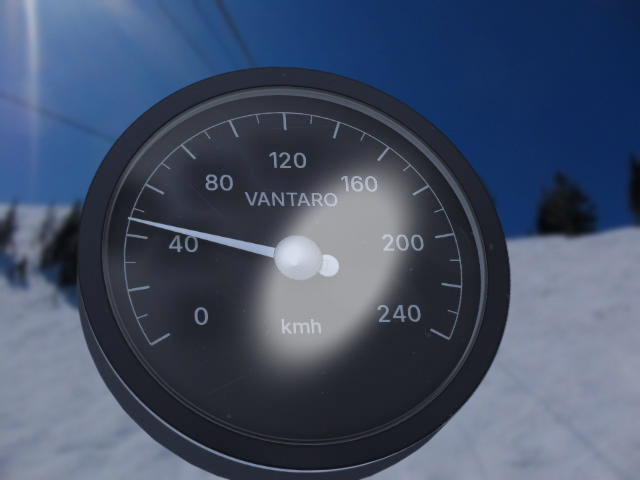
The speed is 45km/h
